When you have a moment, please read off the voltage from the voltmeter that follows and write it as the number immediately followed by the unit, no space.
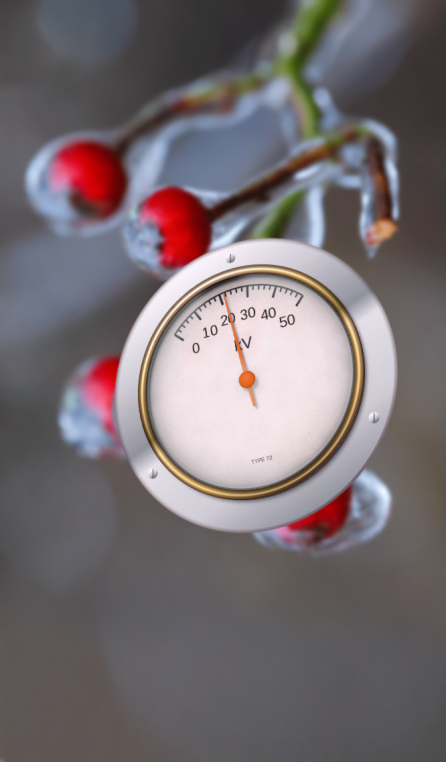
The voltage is 22kV
